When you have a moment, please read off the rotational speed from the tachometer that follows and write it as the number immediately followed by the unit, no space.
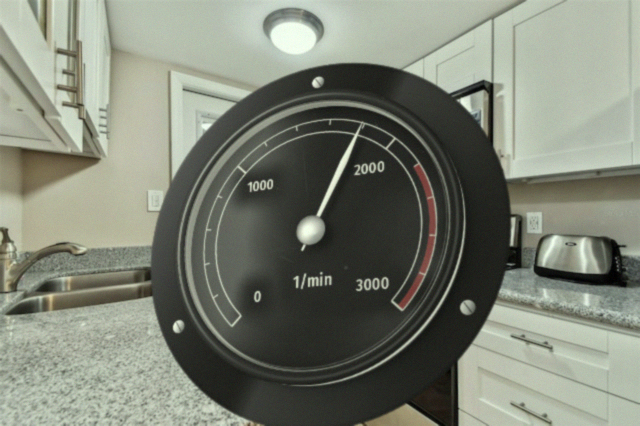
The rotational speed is 1800rpm
